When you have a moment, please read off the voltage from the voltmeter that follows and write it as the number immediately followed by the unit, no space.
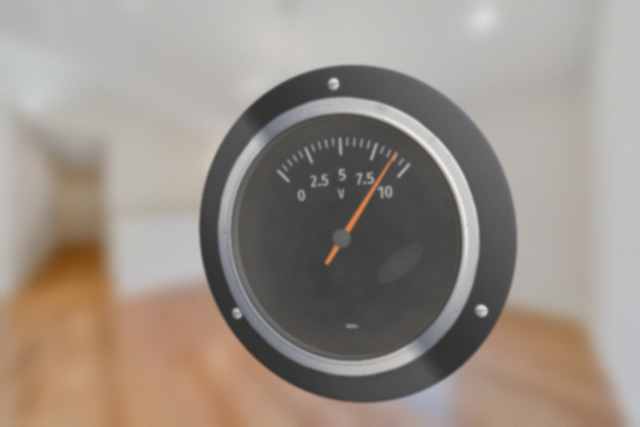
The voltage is 9V
